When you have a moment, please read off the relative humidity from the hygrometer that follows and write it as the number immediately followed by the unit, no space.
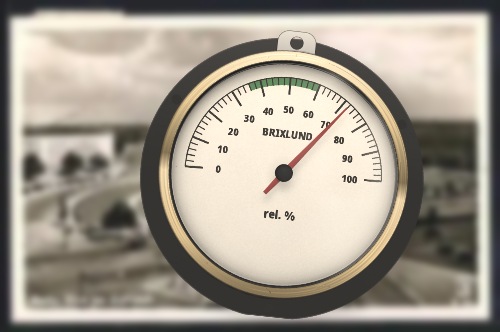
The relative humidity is 72%
